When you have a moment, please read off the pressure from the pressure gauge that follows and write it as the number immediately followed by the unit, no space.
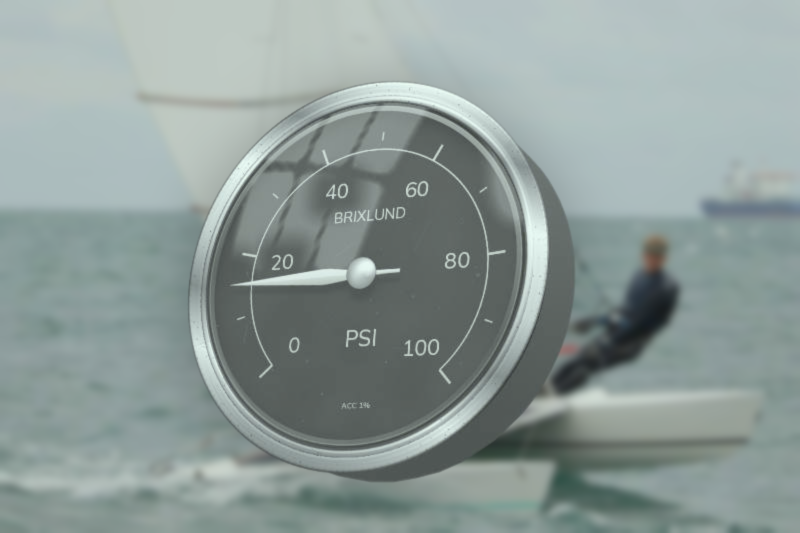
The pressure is 15psi
